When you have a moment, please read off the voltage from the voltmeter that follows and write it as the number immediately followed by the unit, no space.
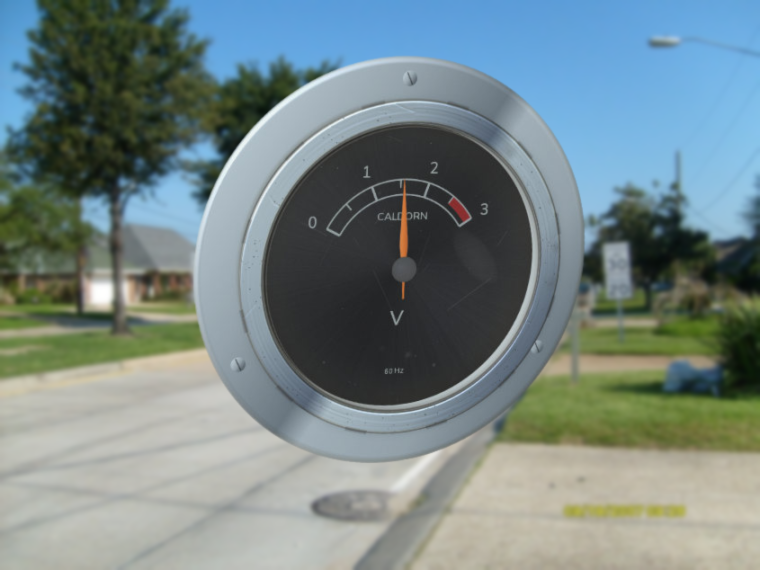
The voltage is 1.5V
